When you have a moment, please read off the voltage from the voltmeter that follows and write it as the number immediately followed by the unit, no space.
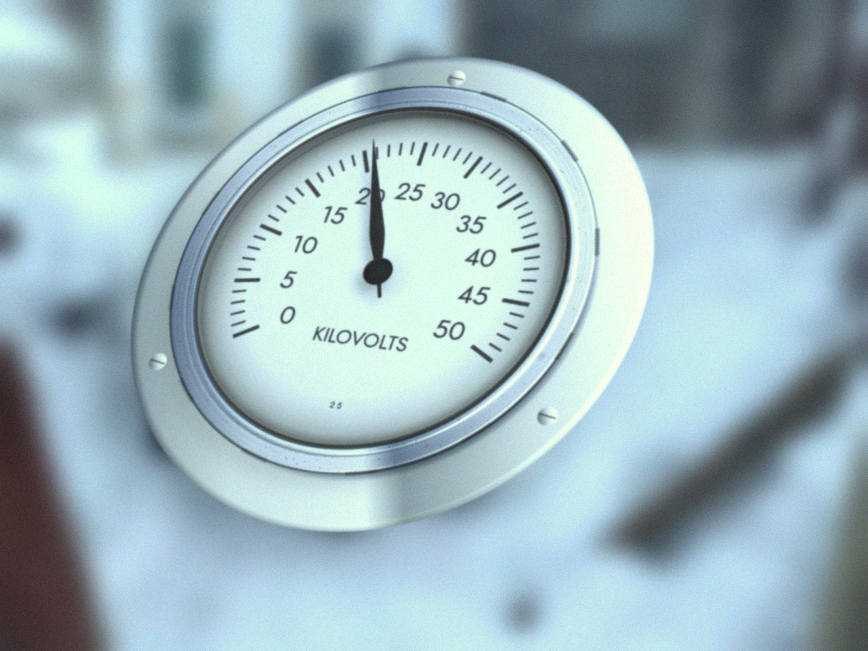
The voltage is 21kV
